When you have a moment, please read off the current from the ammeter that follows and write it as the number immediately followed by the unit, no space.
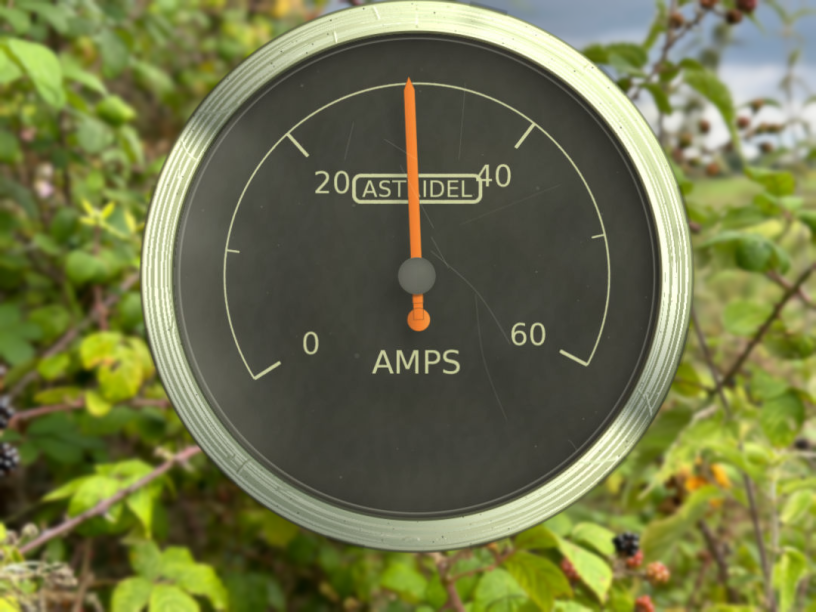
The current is 30A
